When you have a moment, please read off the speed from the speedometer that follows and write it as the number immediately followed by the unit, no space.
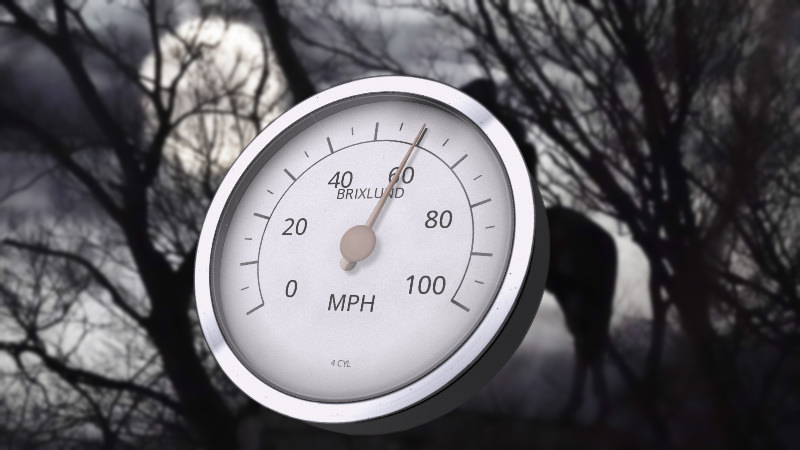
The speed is 60mph
